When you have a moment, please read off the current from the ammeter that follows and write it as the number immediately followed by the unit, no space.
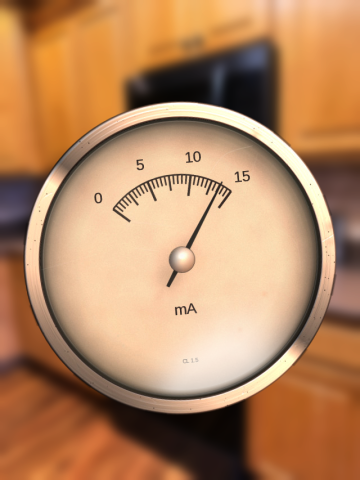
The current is 13.5mA
